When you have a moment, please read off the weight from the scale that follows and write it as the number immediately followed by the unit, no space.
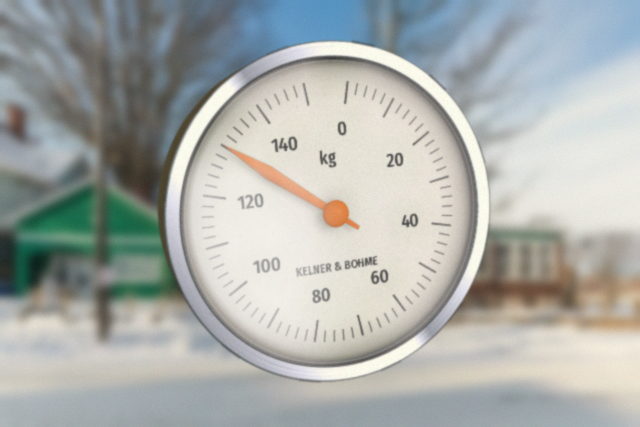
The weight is 130kg
